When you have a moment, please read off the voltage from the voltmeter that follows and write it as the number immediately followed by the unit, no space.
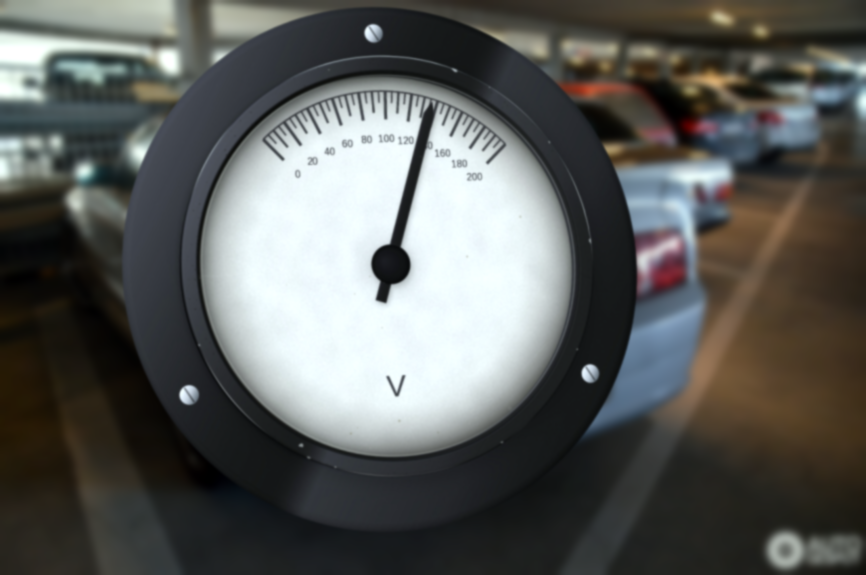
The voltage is 135V
